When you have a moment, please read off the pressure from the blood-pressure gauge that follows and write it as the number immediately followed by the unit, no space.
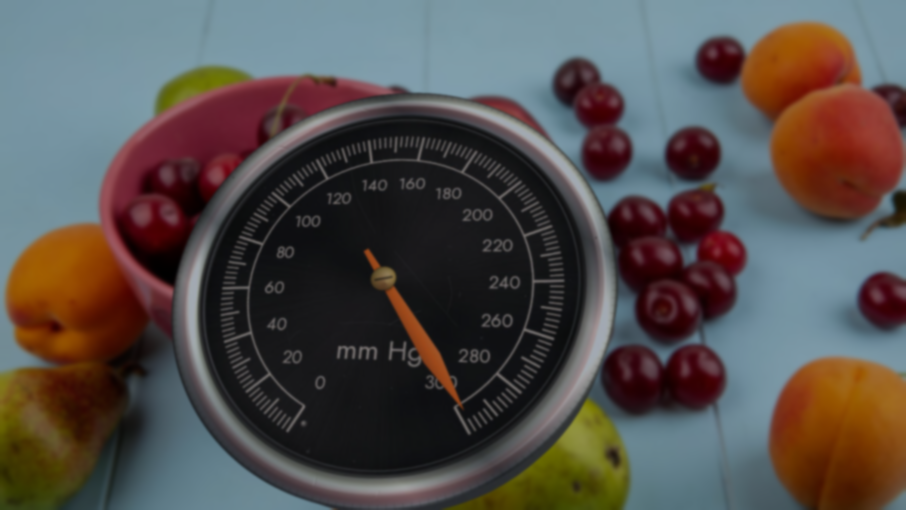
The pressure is 298mmHg
